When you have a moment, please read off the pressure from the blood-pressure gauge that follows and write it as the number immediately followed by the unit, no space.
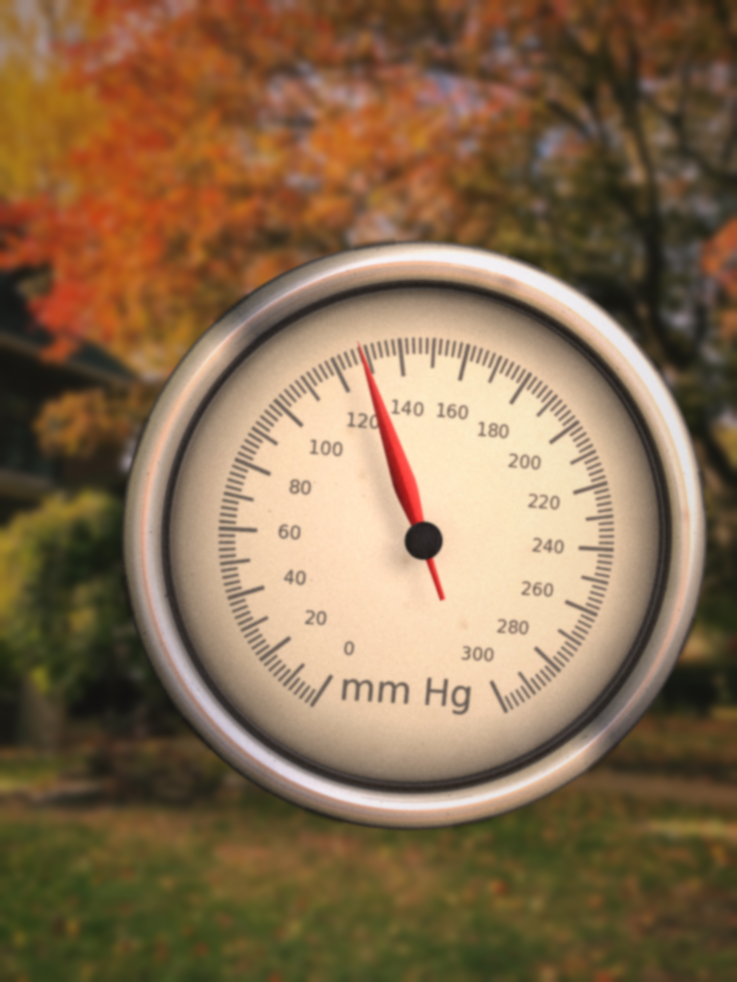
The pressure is 128mmHg
